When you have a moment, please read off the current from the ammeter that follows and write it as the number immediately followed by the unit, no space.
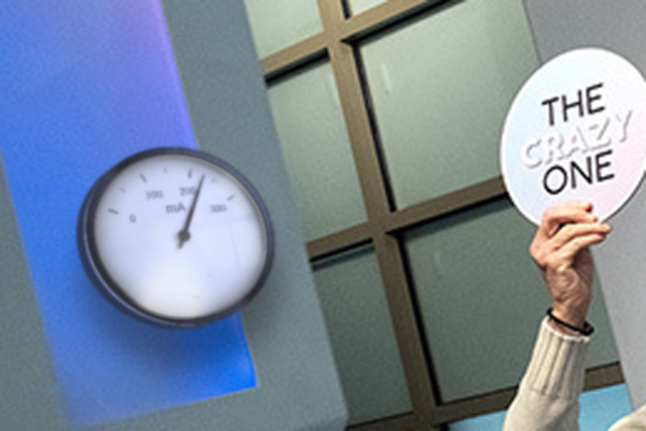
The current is 225mA
